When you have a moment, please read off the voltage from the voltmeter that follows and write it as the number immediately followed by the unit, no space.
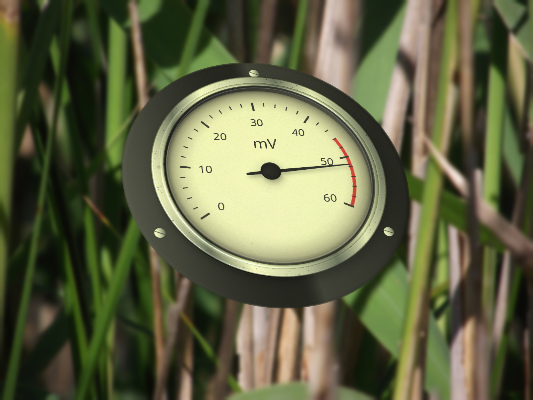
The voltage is 52mV
